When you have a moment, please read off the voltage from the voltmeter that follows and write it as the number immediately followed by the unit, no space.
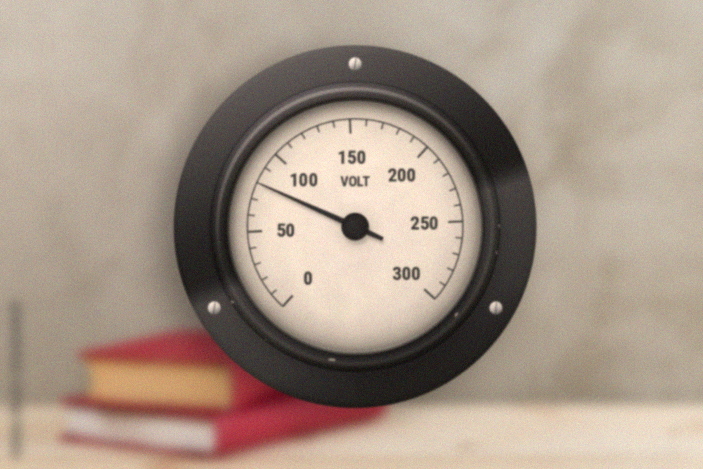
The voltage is 80V
